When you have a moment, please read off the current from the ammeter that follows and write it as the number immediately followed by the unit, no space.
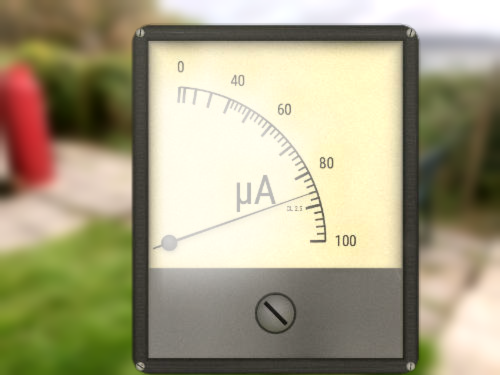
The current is 86µA
